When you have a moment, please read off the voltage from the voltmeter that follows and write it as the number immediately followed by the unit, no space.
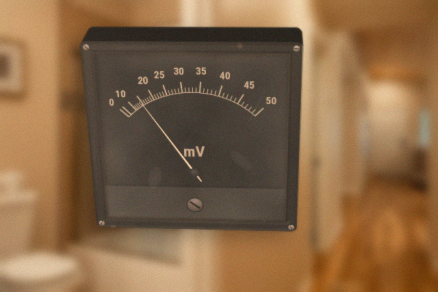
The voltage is 15mV
